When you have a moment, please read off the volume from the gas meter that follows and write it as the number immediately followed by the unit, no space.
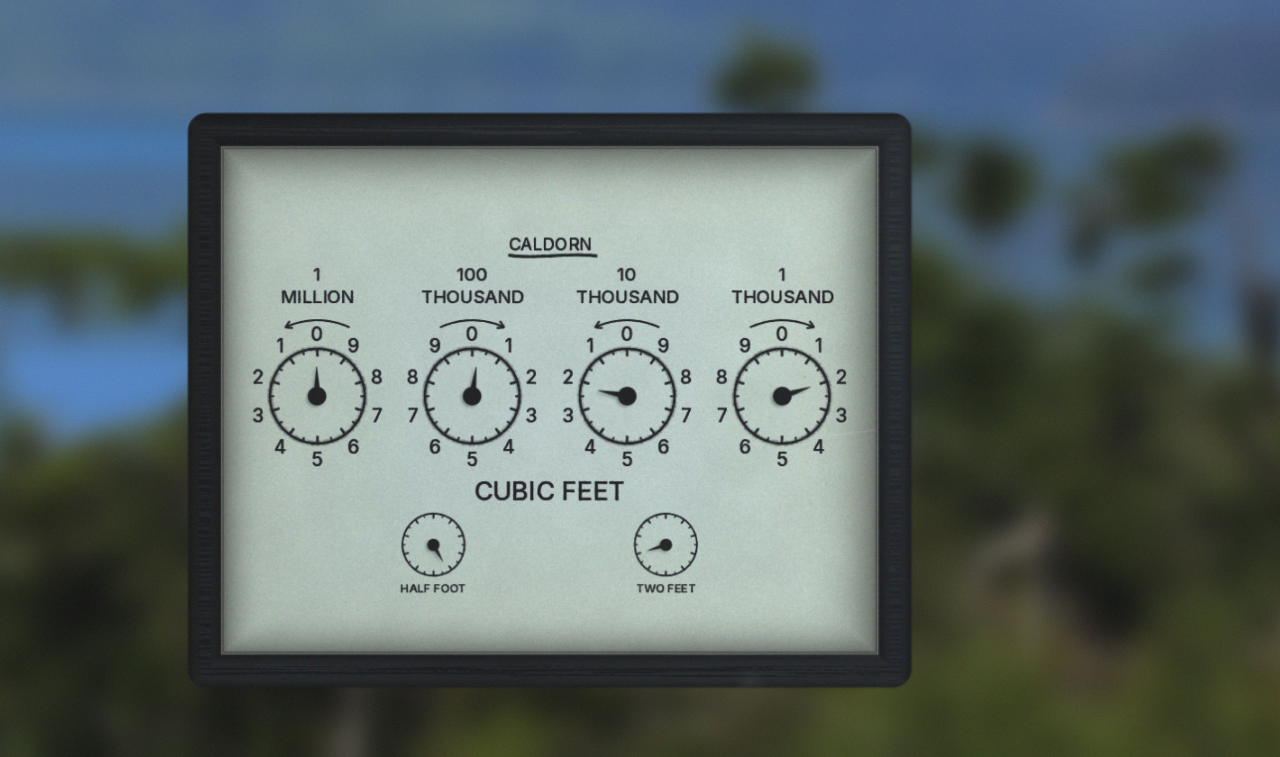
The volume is 2200ft³
